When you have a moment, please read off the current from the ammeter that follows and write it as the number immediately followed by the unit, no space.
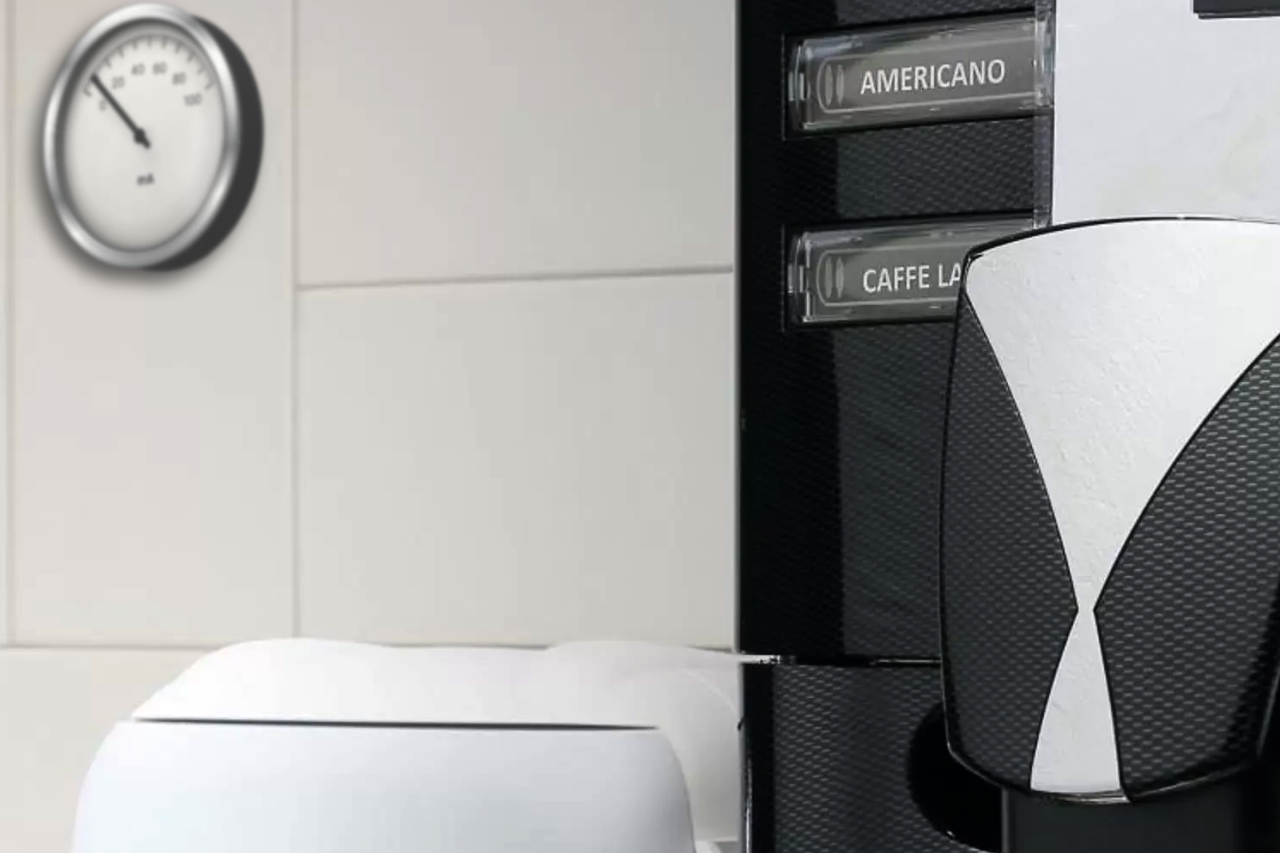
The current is 10mA
